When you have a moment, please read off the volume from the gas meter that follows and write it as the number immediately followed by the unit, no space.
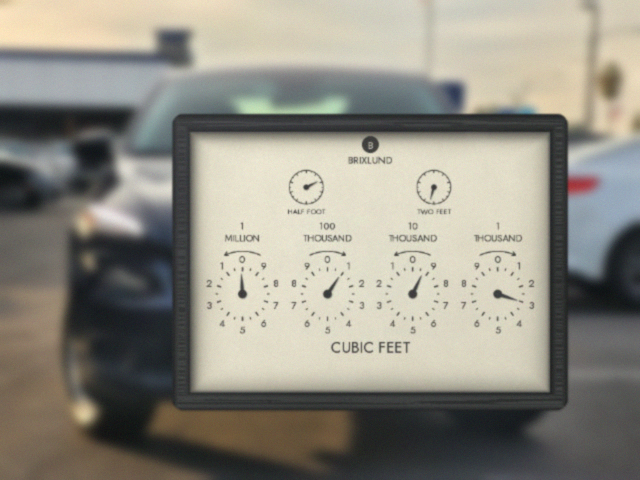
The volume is 9300ft³
